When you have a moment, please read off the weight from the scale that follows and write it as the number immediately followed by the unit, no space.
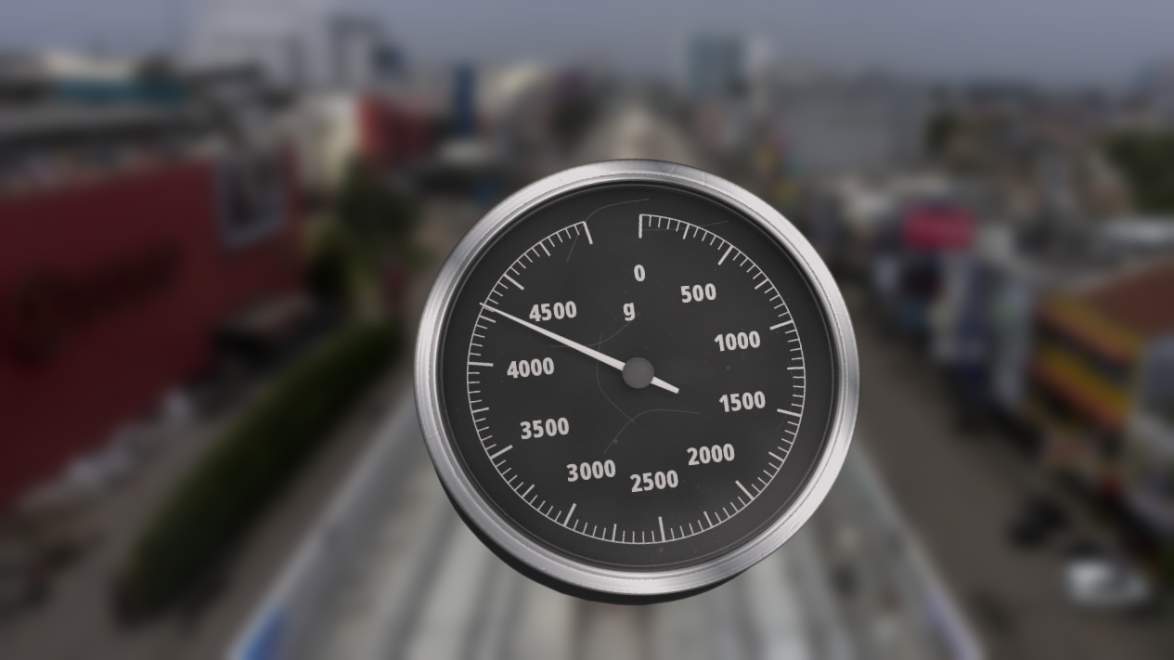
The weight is 4300g
